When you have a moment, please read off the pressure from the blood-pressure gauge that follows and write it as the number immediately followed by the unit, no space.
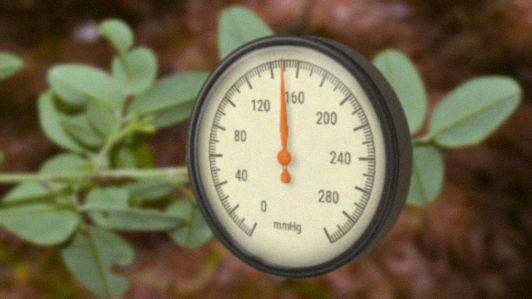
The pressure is 150mmHg
